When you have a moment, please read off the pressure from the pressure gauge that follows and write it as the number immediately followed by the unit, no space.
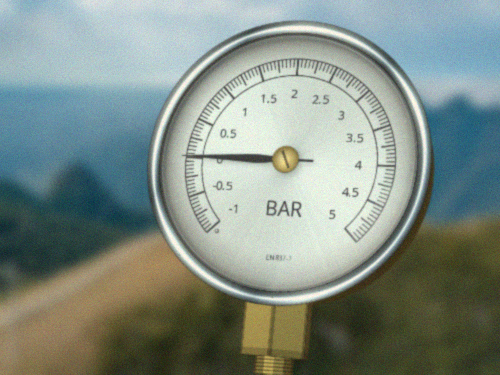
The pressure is 0bar
